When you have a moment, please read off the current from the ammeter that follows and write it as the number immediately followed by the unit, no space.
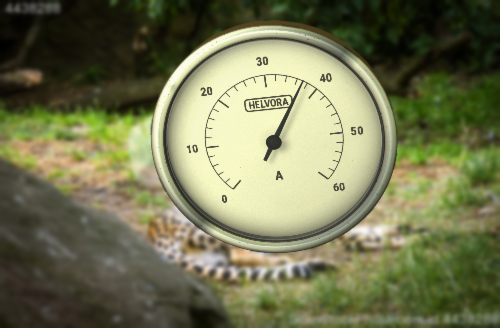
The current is 37A
